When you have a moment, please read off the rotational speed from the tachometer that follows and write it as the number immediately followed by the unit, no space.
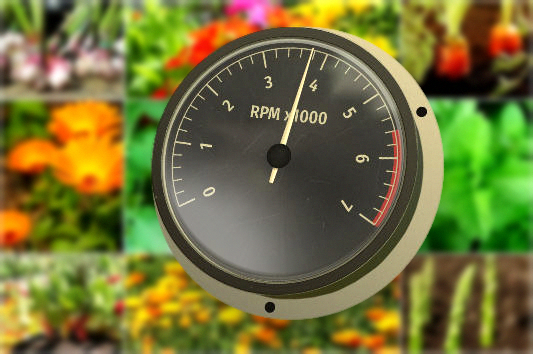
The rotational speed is 3800rpm
